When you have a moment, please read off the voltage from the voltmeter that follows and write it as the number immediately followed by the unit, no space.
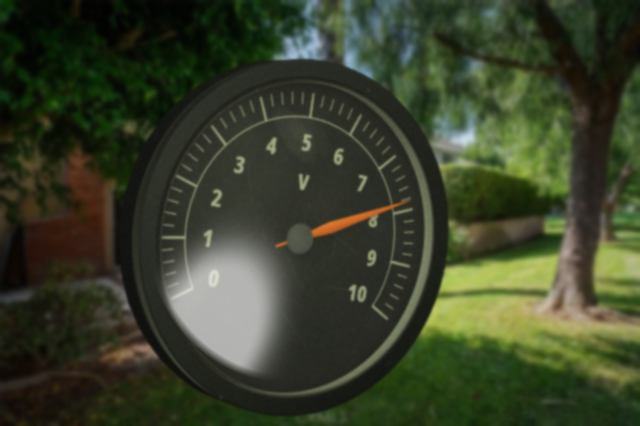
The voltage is 7.8V
